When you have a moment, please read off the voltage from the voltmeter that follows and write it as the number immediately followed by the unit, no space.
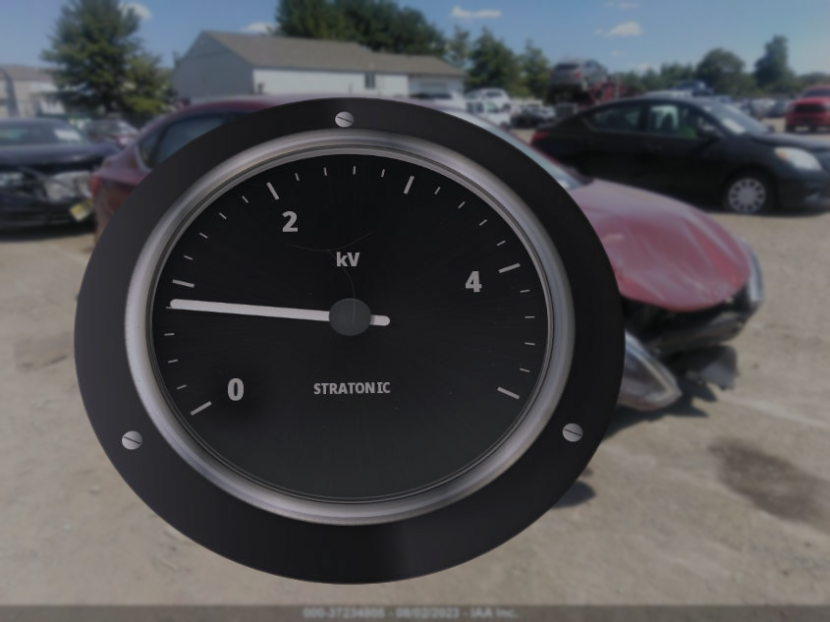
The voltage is 0.8kV
